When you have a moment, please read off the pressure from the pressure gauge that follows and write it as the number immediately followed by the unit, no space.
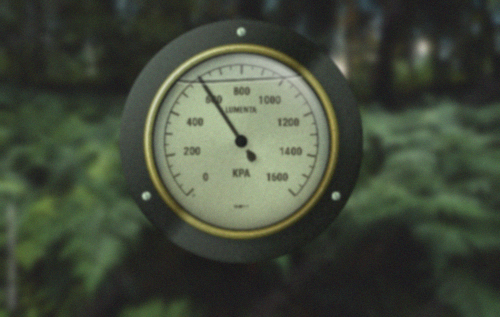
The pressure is 600kPa
